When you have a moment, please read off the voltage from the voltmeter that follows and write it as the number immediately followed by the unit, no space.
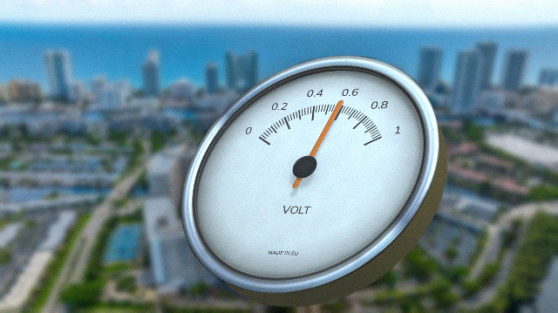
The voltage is 0.6V
